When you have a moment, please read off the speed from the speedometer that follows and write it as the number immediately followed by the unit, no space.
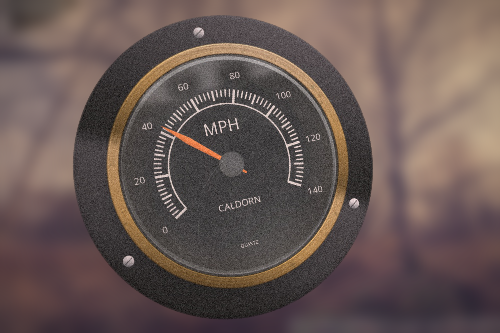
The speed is 42mph
